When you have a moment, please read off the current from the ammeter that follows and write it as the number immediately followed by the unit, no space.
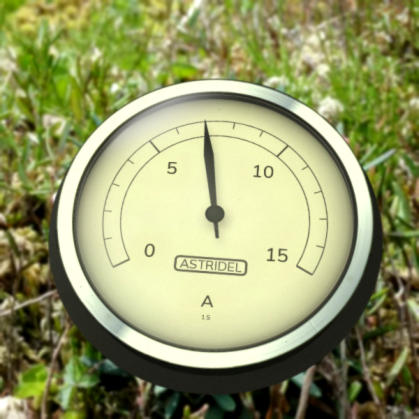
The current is 7A
